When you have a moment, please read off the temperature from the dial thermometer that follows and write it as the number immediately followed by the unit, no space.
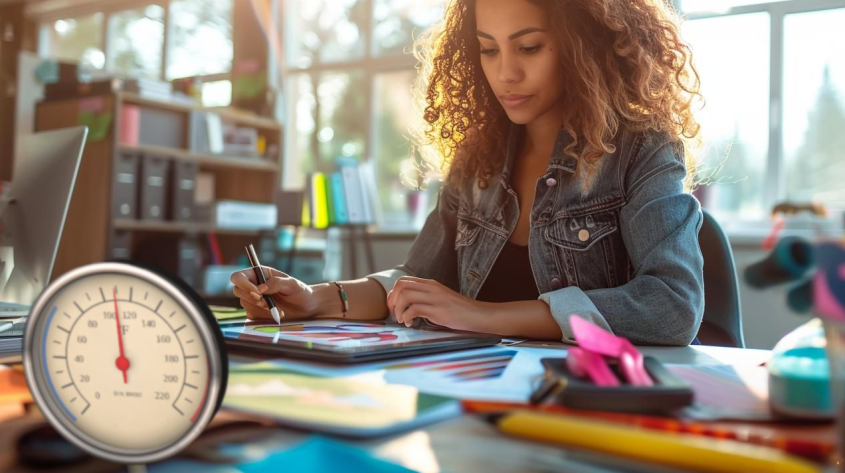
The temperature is 110°F
